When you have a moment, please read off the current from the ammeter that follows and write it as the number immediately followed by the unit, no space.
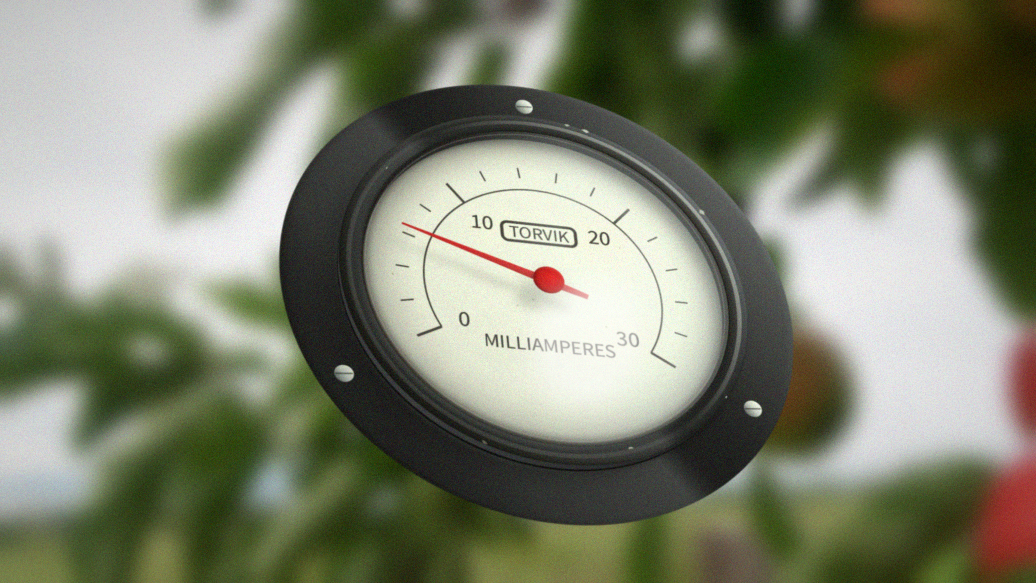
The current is 6mA
